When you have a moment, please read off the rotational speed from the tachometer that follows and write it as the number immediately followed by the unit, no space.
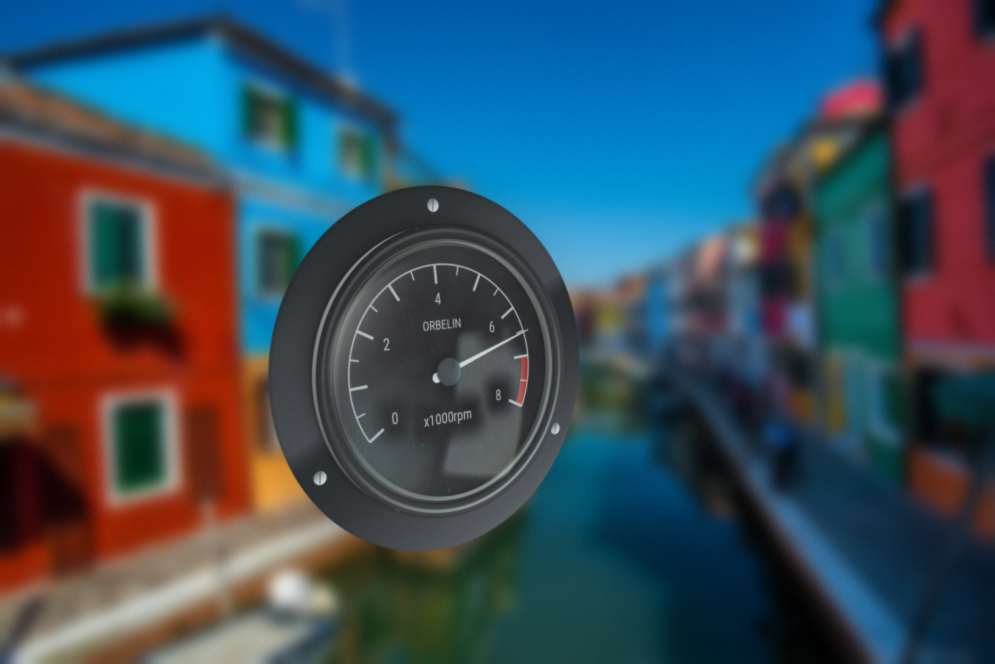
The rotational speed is 6500rpm
